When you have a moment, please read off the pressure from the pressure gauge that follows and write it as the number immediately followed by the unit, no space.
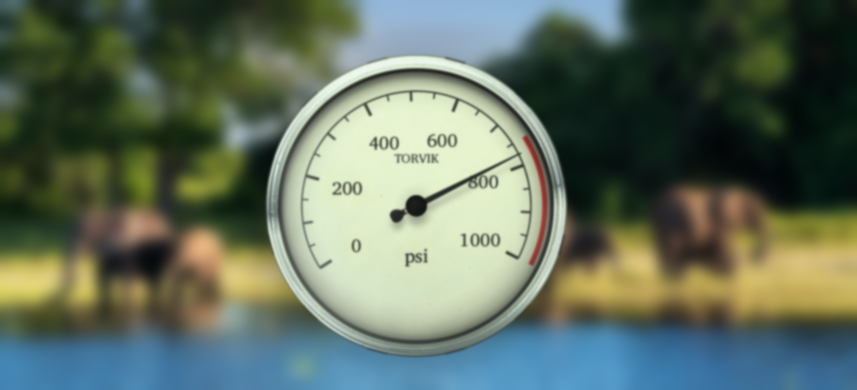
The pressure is 775psi
